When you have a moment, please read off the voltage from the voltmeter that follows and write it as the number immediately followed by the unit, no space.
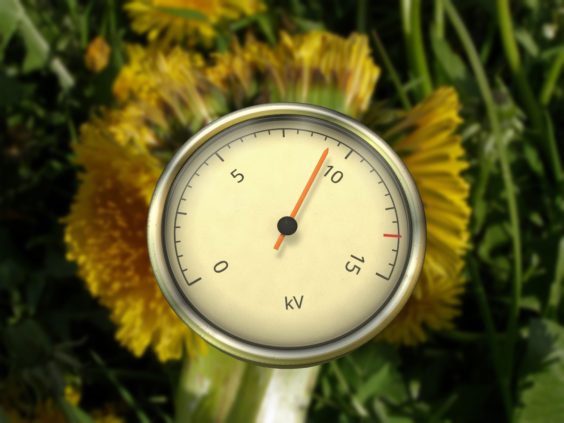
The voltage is 9.25kV
